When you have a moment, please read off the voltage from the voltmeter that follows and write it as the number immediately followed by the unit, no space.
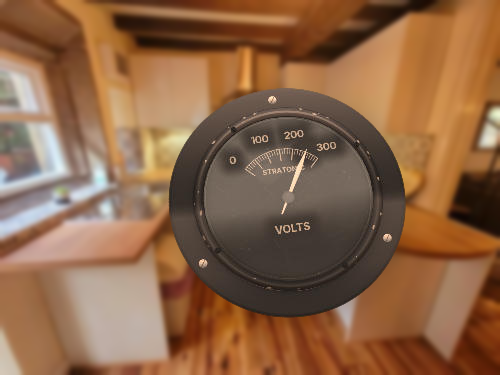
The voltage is 250V
